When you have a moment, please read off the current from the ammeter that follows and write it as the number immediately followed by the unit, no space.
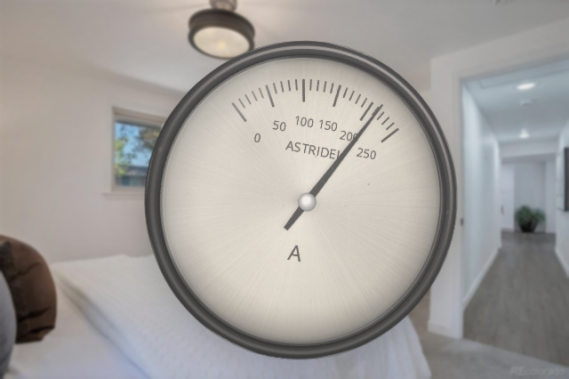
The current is 210A
